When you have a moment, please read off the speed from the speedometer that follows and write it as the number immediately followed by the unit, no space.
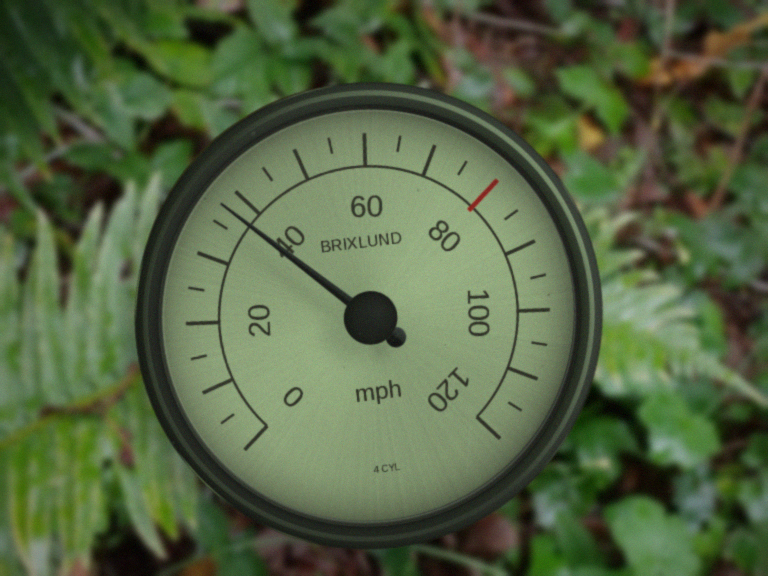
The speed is 37.5mph
